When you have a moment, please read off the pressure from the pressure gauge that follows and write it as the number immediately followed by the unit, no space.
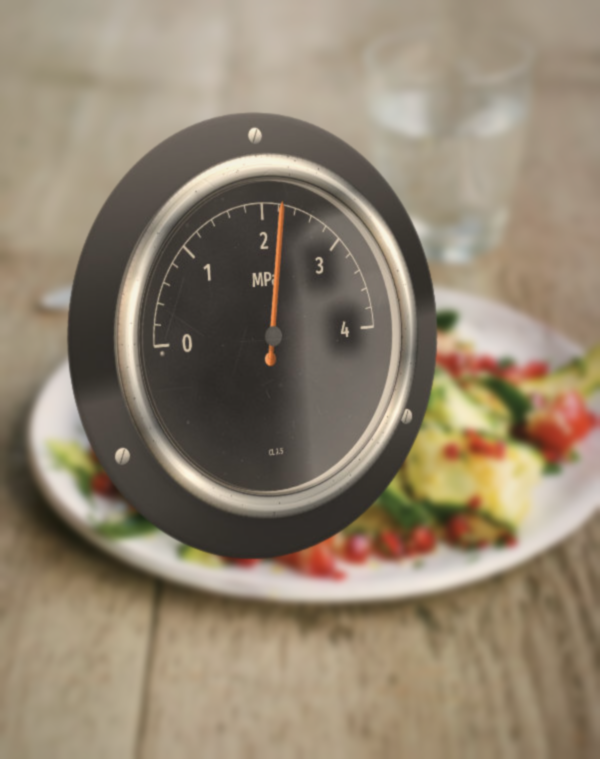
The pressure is 2.2MPa
